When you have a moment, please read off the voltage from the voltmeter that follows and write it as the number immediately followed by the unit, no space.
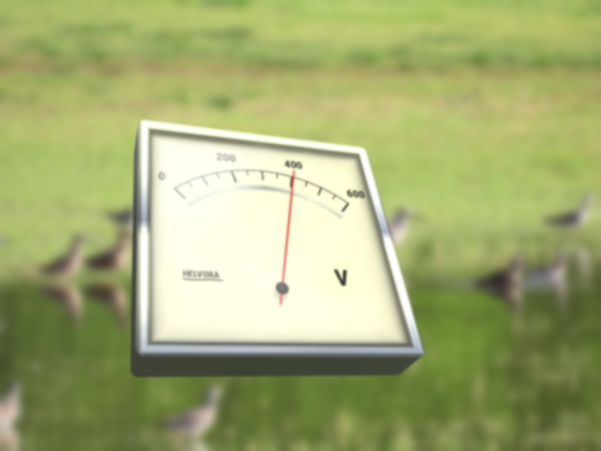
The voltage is 400V
